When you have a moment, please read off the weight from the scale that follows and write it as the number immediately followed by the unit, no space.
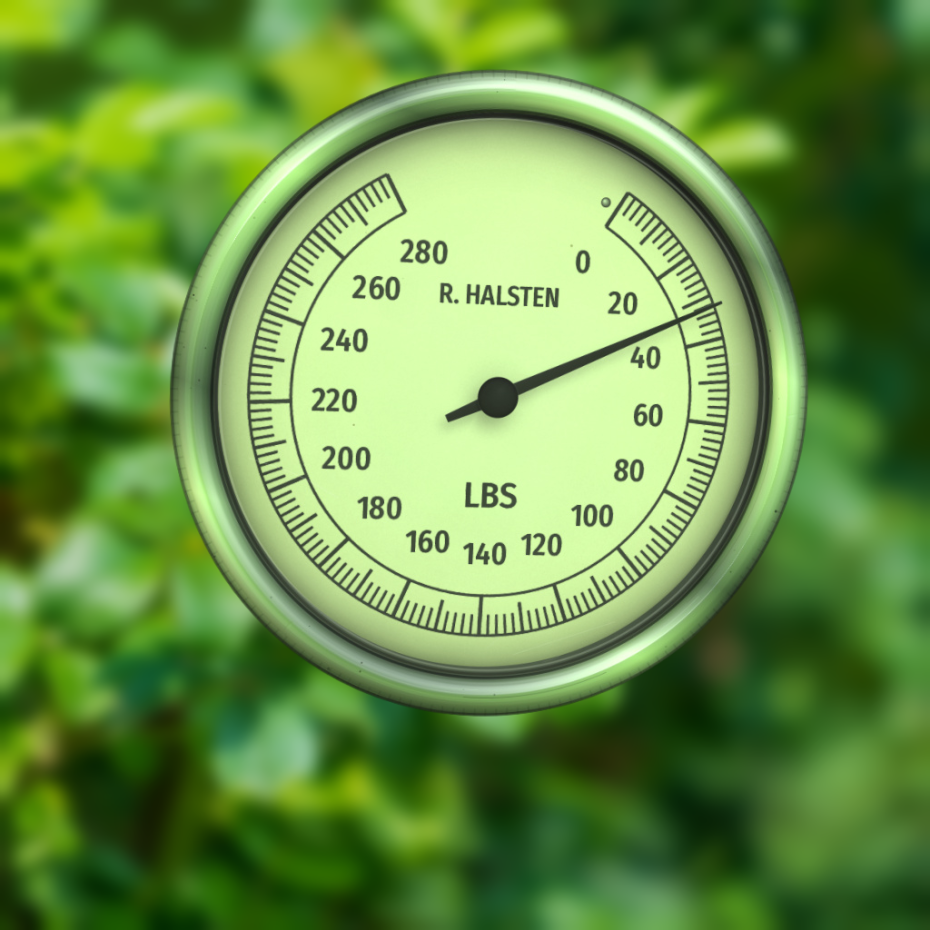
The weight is 32lb
